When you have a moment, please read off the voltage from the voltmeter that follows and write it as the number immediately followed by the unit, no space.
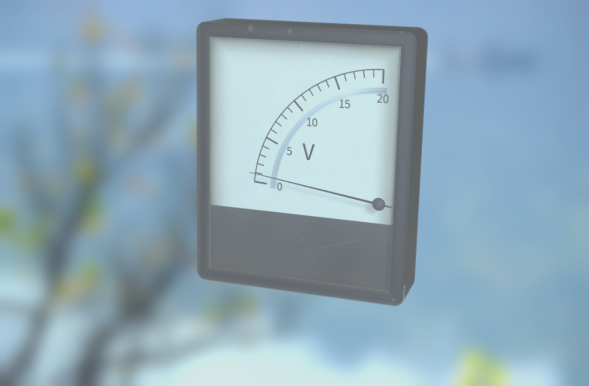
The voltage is 1V
